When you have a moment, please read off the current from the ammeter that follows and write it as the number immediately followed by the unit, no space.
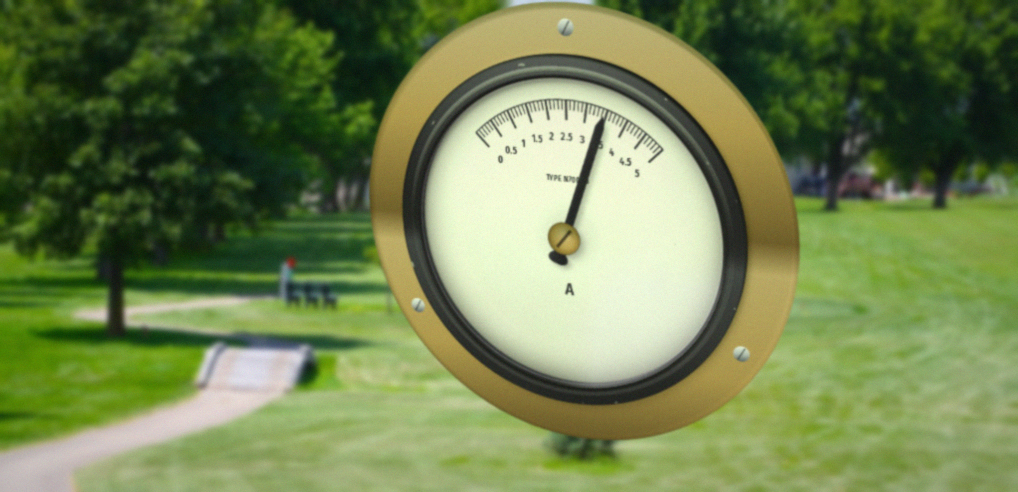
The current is 3.5A
